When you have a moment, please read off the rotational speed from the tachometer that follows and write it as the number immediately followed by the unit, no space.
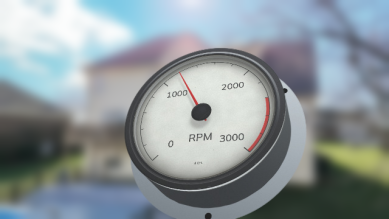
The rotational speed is 1200rpm
